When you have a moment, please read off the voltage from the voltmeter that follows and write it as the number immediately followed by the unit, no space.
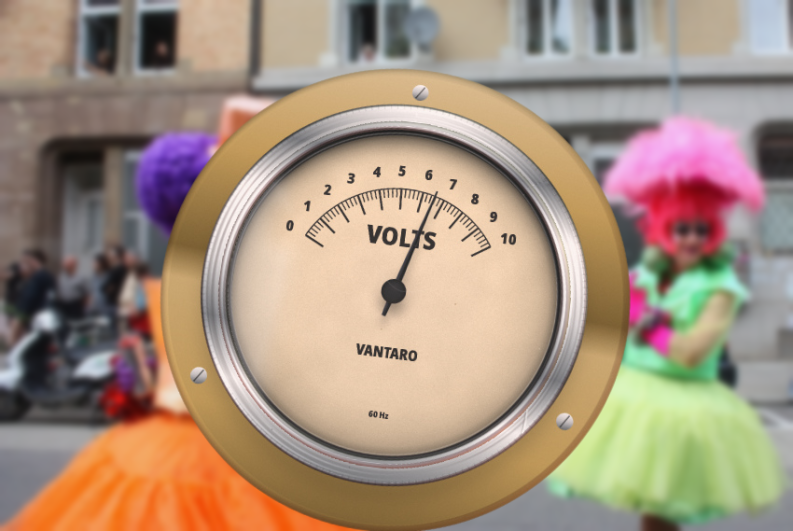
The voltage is 6.6V
